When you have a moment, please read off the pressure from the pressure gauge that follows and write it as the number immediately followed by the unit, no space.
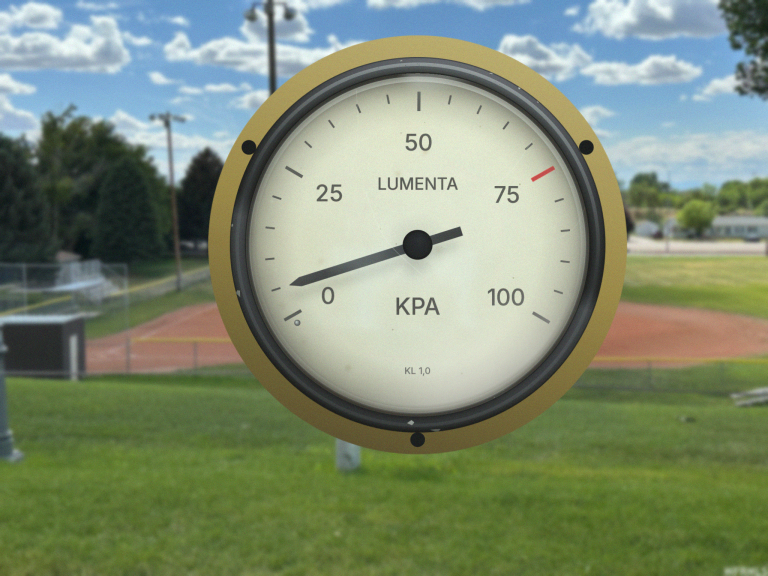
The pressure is 5kPa
